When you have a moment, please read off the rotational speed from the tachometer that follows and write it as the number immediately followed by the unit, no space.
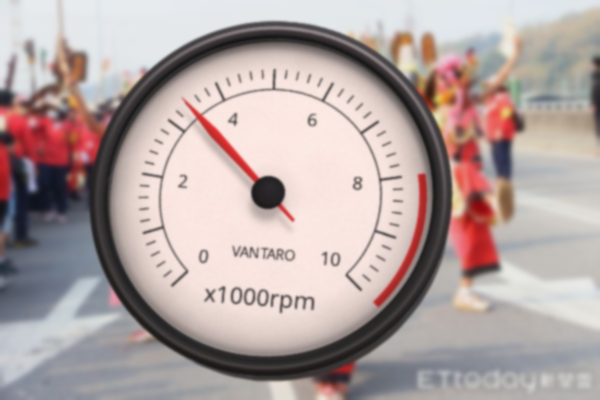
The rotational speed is 3400rpm
